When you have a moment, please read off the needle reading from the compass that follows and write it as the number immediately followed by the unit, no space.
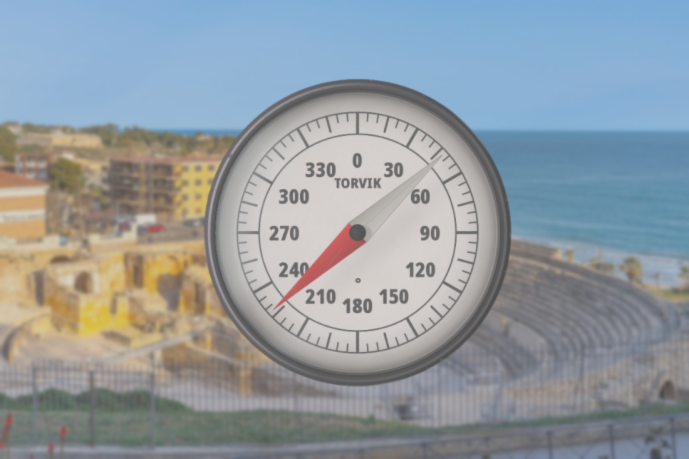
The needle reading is 227.5°
